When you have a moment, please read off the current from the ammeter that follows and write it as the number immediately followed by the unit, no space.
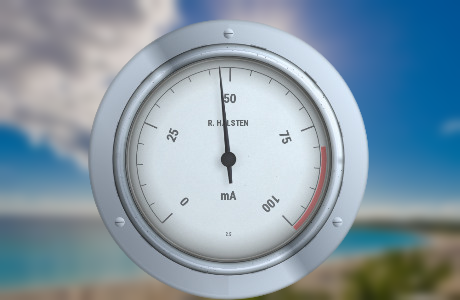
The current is 47.5mA
